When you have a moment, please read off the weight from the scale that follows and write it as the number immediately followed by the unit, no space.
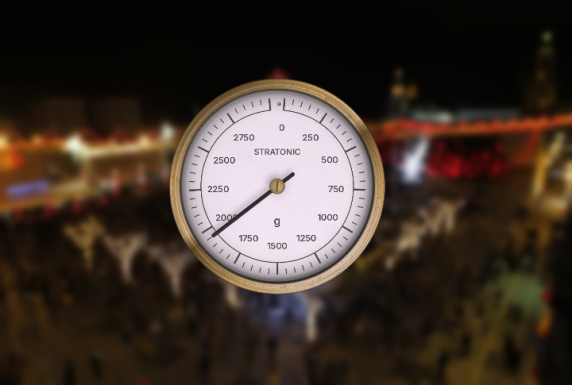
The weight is 1950g
